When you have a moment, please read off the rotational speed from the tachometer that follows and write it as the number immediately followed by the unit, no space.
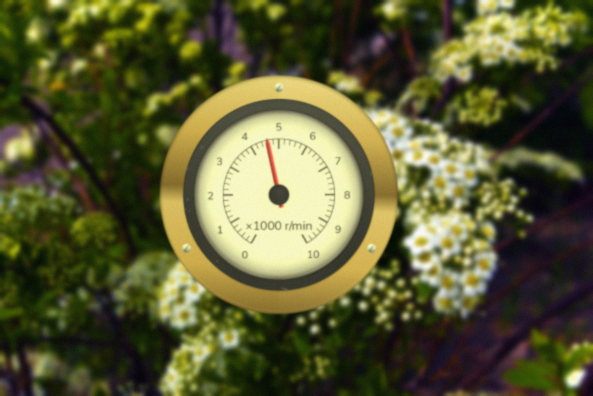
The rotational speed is 4600rpm
